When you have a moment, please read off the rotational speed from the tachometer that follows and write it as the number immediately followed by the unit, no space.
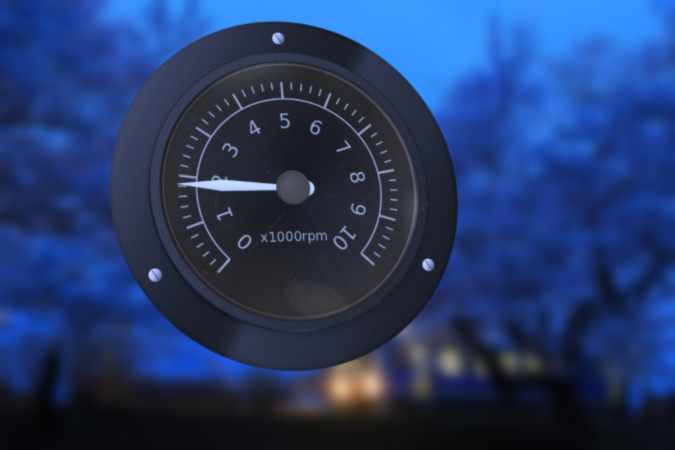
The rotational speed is 1800rpm
